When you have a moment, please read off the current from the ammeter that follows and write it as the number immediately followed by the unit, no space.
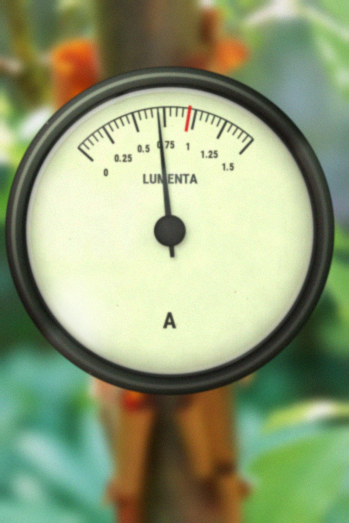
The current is 0.7A
